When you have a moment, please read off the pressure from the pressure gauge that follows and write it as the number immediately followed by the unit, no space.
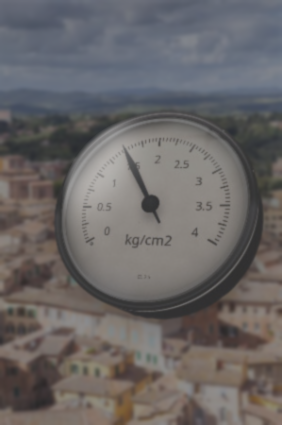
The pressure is 1.5kg/cm²
